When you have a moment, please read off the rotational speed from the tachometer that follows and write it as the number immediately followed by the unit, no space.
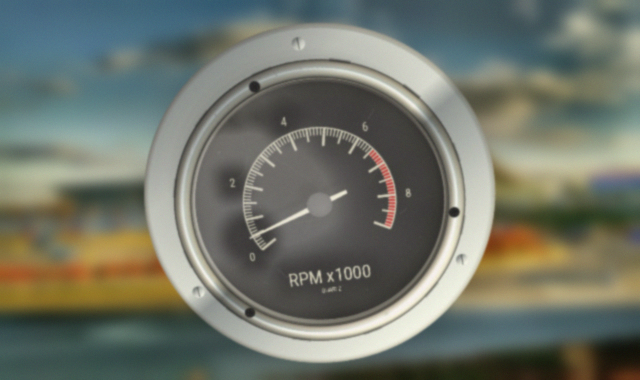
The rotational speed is 500rpm
